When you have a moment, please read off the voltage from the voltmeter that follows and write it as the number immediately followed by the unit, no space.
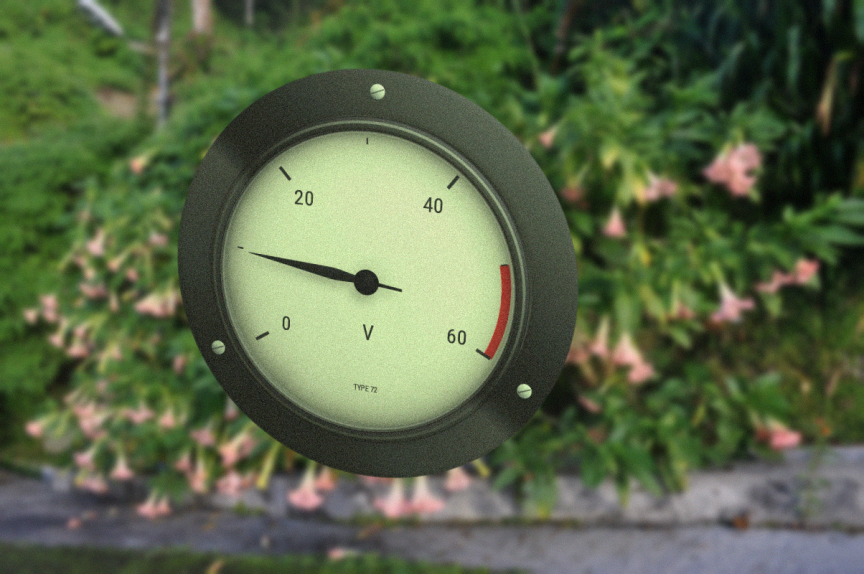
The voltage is 10V
